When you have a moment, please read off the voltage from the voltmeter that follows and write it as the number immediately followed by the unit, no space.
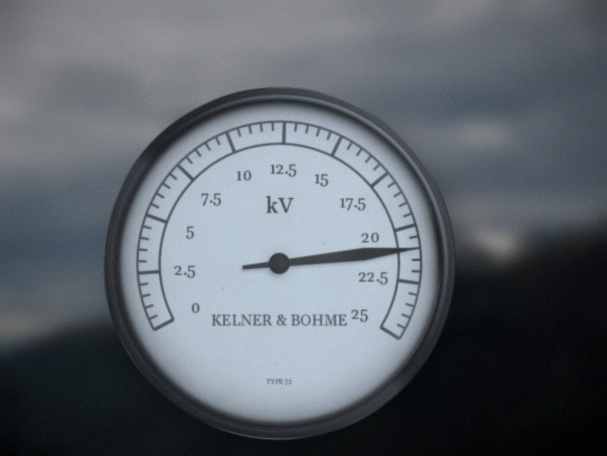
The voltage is 21kV
